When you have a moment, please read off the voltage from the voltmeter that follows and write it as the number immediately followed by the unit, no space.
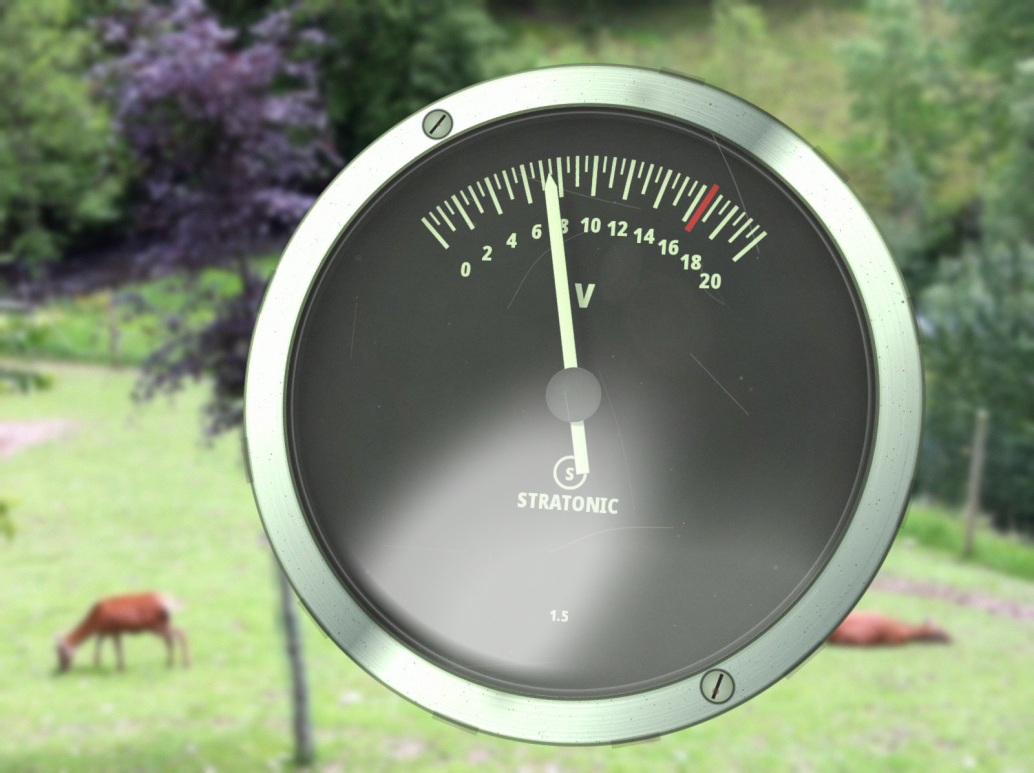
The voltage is 7.5V
